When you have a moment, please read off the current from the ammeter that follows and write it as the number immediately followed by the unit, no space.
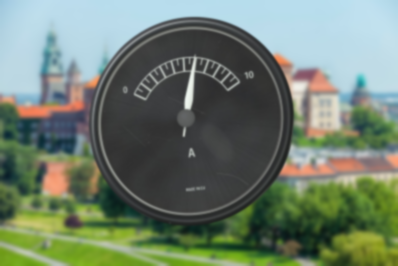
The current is 6A
